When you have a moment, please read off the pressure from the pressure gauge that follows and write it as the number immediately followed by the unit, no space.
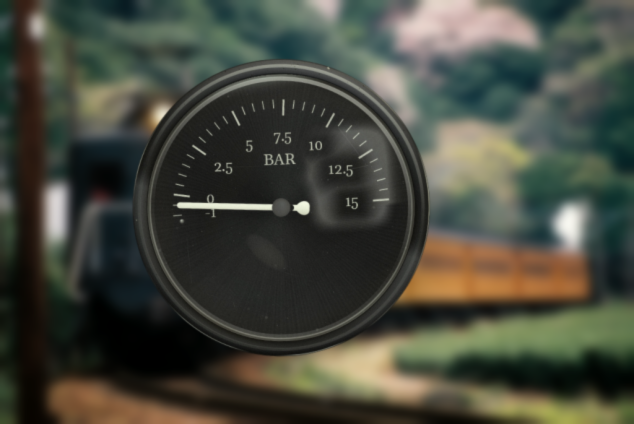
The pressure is -0.5bar
